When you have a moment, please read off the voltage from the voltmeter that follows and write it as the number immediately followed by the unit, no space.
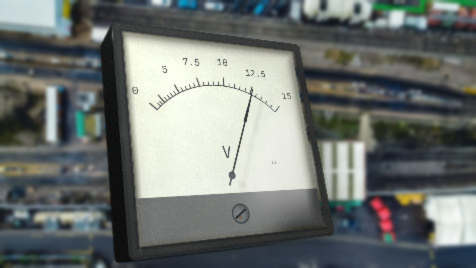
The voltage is 12.5V
